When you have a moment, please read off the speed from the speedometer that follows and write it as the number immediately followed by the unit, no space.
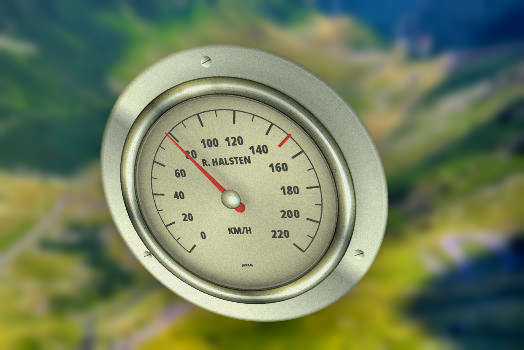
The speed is 80km/h
